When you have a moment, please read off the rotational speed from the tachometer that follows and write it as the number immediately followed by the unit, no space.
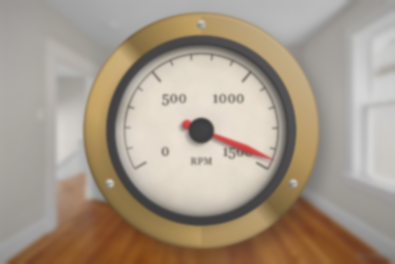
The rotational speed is 1450rpm
